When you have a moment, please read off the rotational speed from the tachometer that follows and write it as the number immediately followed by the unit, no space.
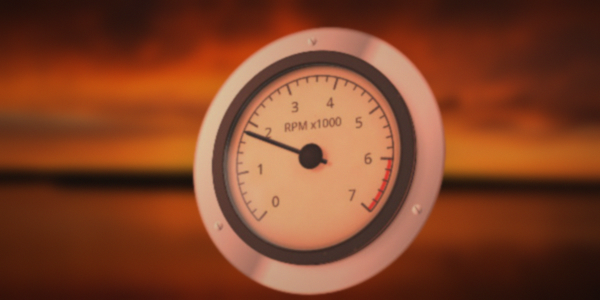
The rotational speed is 1800rpm
